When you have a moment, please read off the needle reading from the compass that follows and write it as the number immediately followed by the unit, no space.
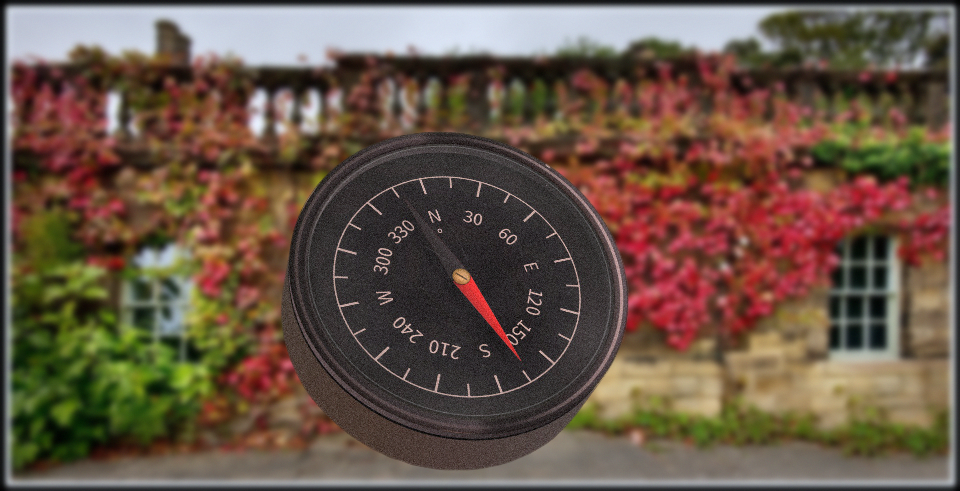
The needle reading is 165°
